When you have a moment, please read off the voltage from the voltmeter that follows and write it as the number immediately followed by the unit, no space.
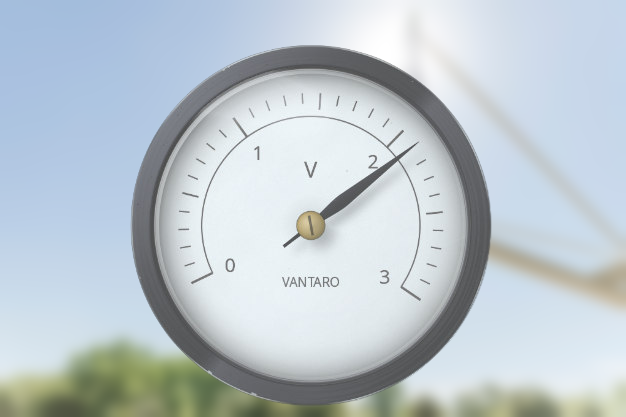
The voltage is 2.1V
